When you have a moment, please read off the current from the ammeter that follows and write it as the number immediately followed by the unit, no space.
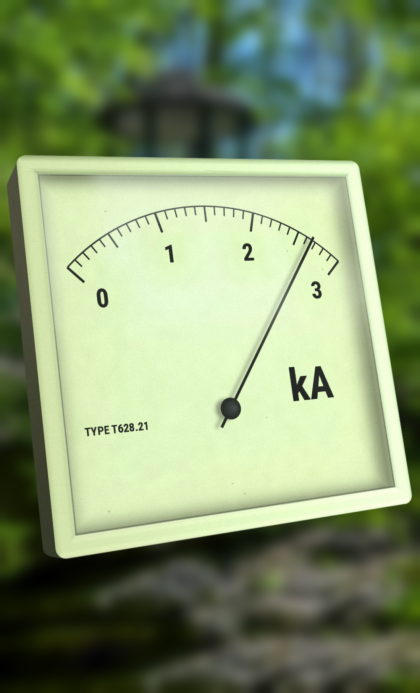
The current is 2.65kA
